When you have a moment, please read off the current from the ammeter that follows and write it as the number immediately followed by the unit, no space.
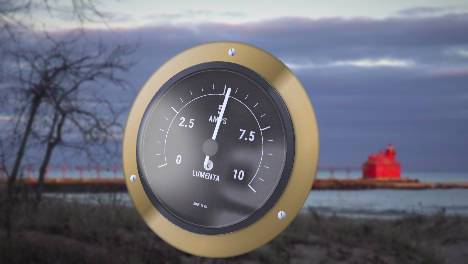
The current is 5.25A
